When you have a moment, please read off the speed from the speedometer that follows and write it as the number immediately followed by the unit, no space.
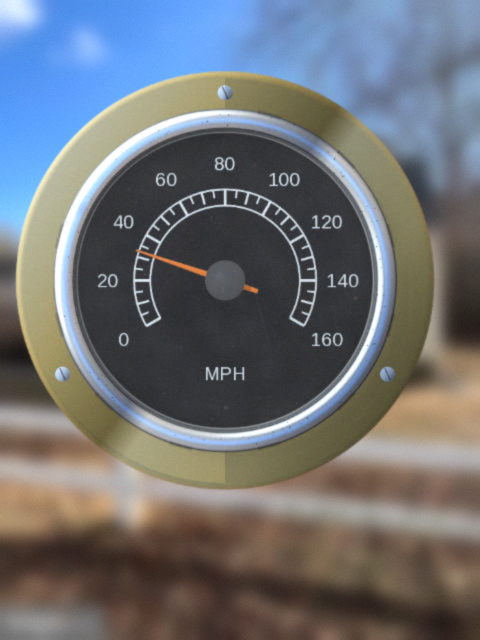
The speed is 32.5mph
